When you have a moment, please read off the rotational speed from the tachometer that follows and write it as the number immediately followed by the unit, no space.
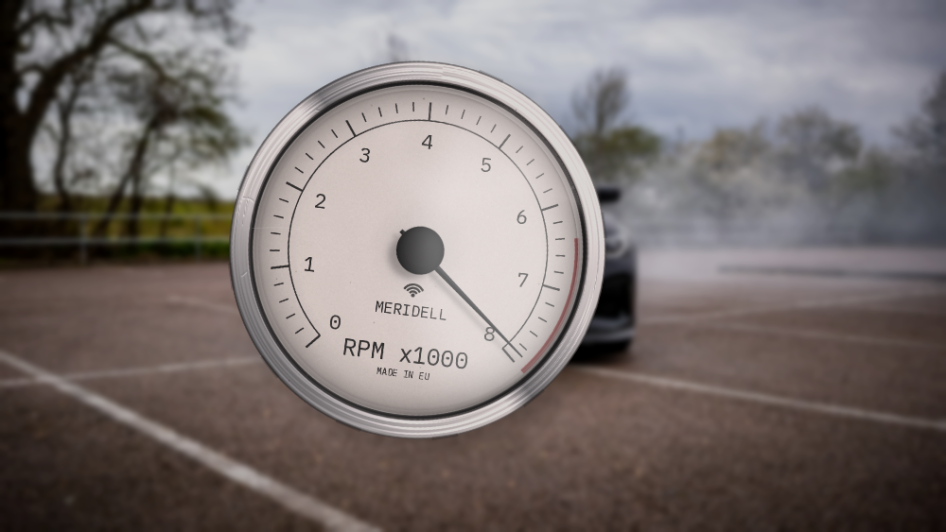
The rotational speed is 7900rpm
